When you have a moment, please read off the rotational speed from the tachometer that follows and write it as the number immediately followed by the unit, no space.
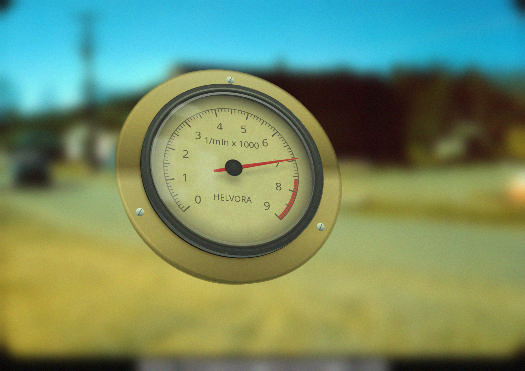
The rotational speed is 7000rpm
